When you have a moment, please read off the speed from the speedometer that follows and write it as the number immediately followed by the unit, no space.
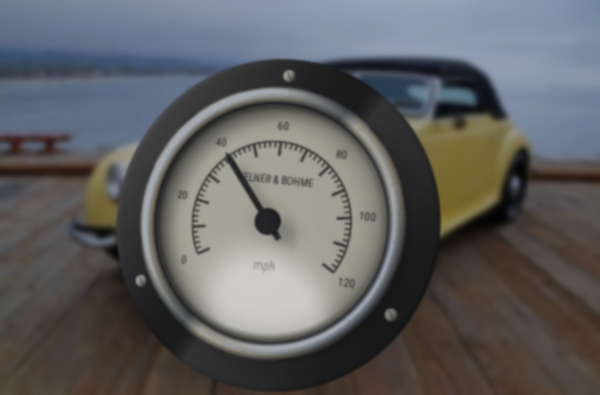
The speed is 40mph
